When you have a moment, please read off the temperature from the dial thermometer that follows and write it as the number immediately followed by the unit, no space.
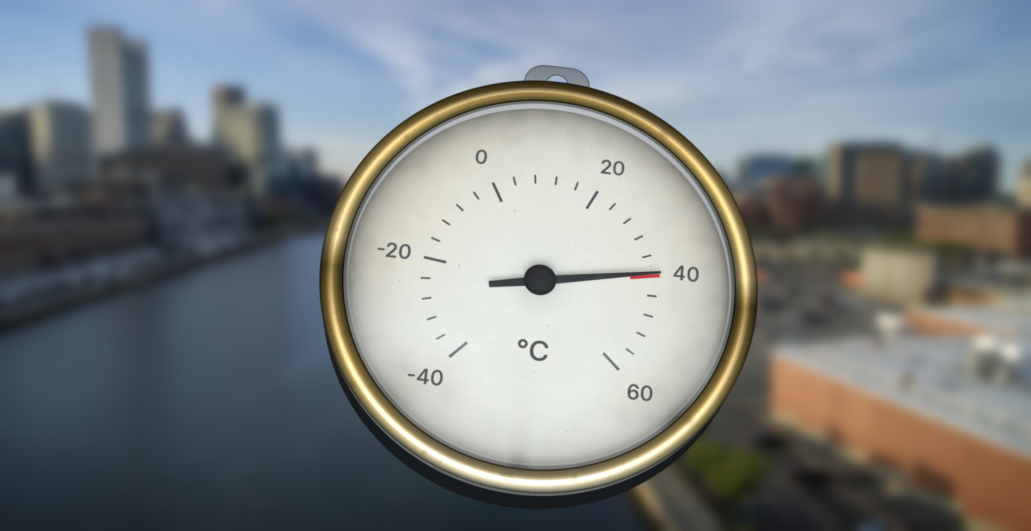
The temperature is 40°C
